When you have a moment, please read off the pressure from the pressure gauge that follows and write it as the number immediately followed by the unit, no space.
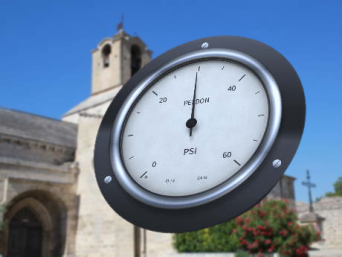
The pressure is 30psi
